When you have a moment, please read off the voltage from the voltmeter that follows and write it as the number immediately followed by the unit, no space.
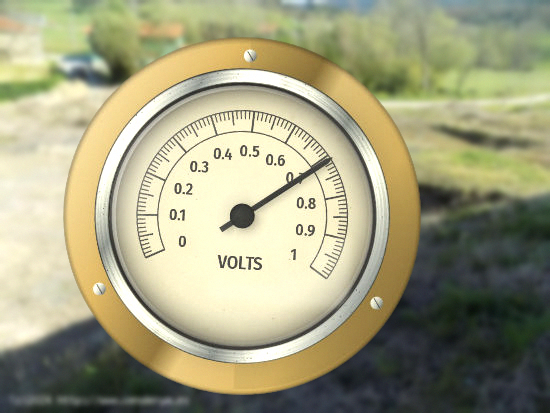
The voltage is 0.71V
